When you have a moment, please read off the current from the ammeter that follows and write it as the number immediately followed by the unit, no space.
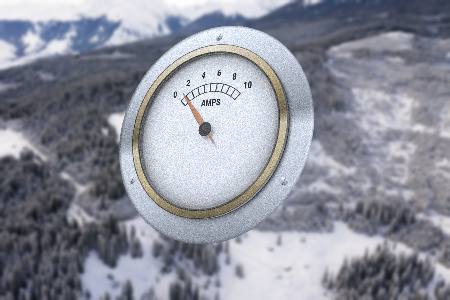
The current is 1A
